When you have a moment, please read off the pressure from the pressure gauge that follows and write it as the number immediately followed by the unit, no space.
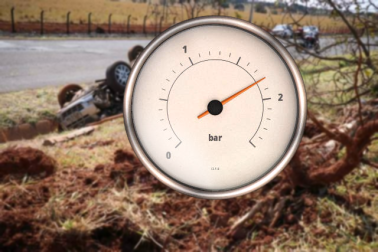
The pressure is 1.8bar
